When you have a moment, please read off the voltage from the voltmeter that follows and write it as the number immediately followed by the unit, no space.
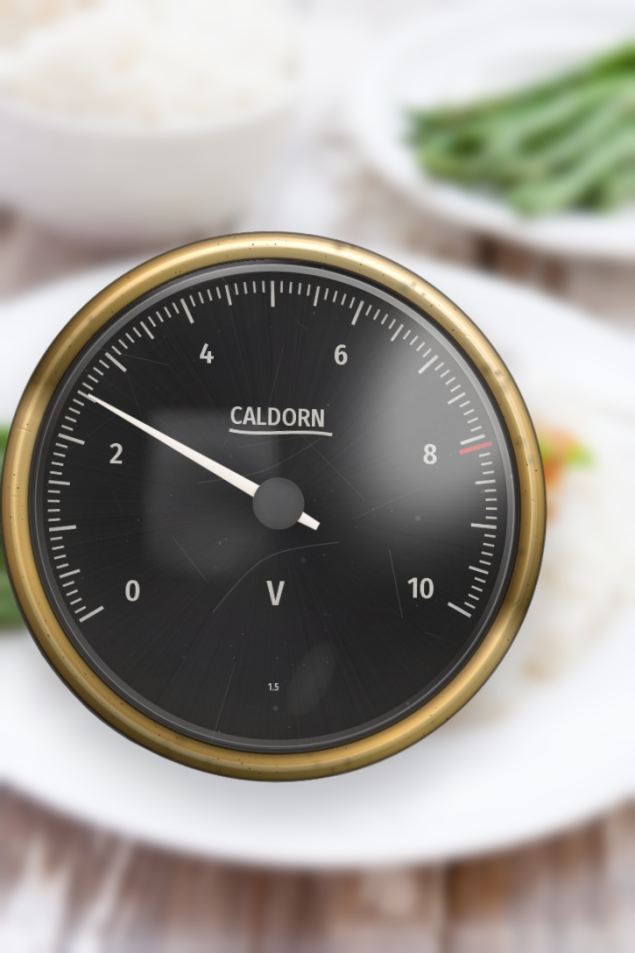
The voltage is 2.5V
